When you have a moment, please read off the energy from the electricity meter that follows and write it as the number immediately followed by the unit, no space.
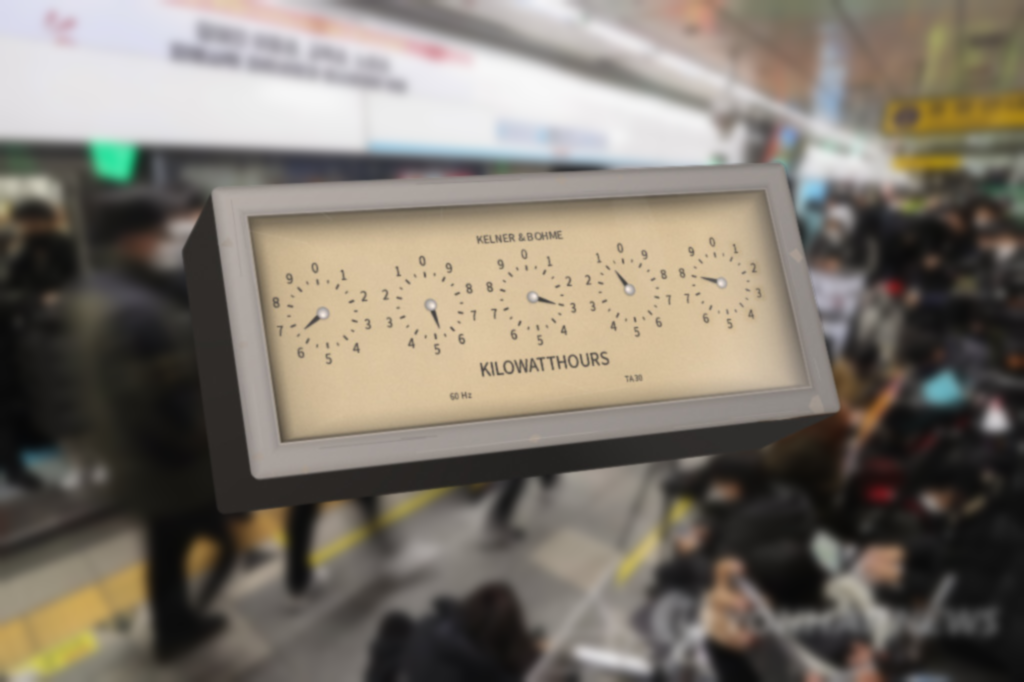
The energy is 65308kWh
